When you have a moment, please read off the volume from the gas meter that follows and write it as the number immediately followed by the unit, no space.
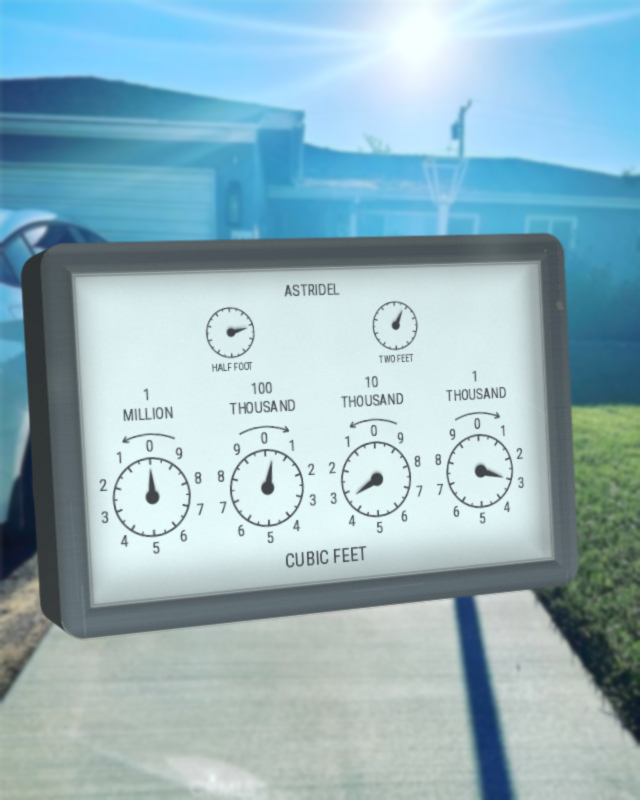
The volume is 3300ft³
